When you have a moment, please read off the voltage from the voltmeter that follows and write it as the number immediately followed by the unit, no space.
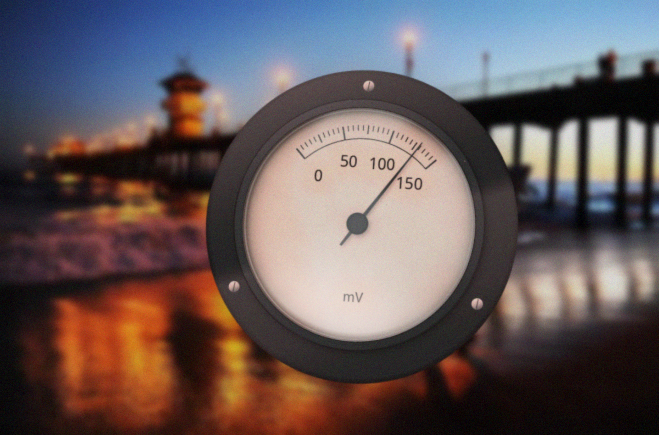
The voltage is 130mV
